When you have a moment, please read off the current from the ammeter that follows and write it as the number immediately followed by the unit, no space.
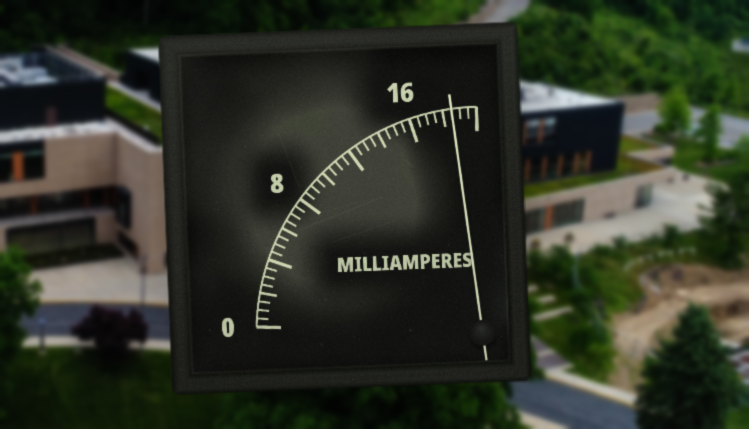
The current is 18.5mA
